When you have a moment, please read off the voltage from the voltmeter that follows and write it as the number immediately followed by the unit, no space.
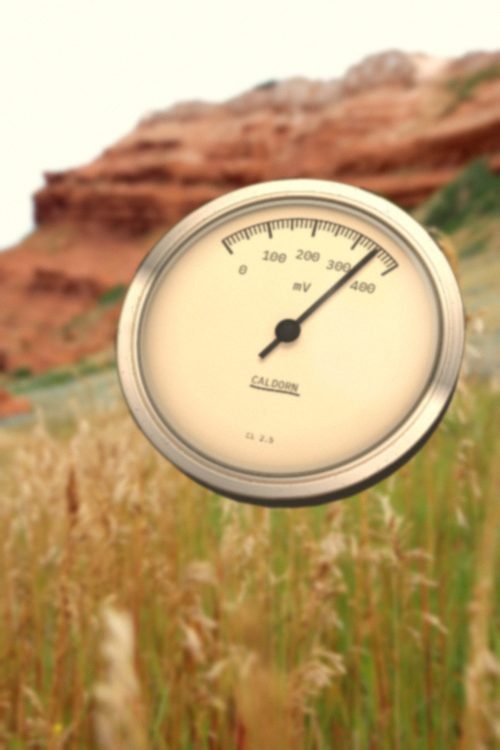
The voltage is 350mV
